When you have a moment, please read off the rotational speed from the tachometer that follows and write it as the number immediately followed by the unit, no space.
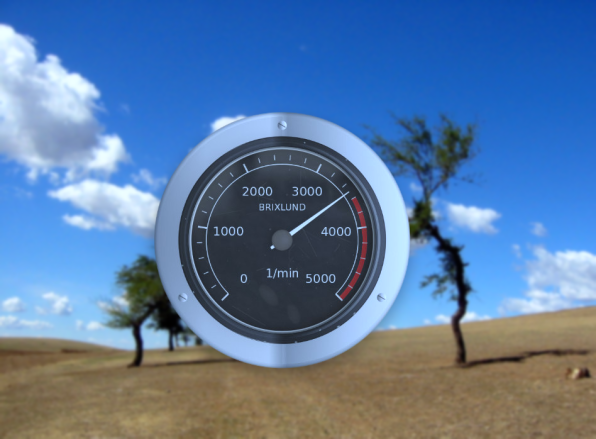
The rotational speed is 3500rpm
